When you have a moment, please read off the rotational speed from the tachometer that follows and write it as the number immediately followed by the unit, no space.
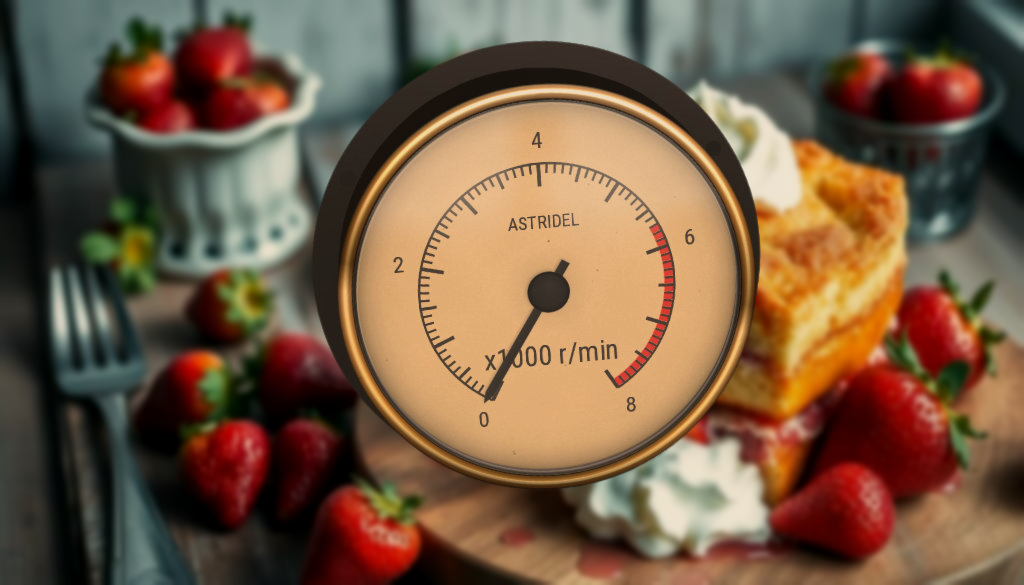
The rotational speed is 100rpm
